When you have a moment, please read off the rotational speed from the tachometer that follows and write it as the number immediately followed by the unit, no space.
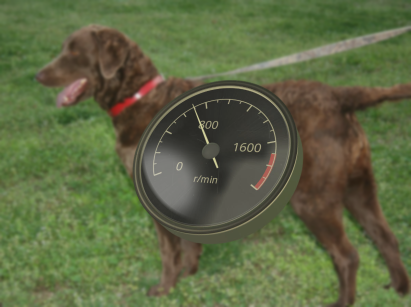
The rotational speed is 700rpm
